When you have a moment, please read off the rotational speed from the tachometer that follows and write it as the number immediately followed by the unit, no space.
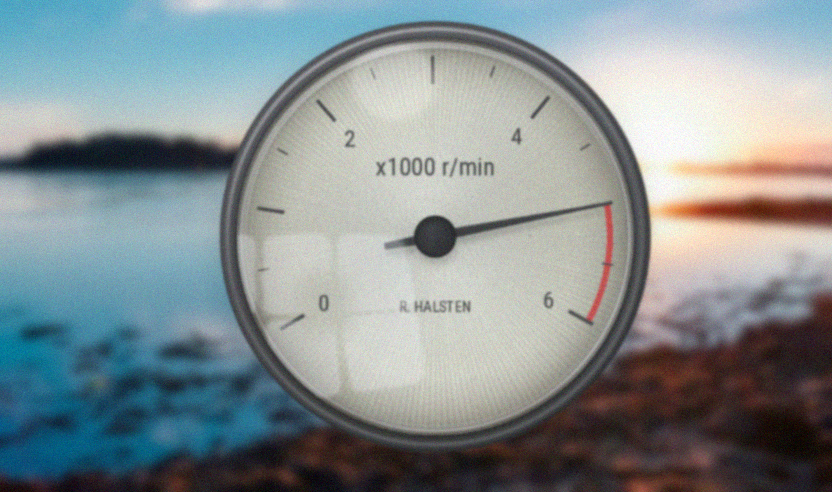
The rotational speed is 5000rpm
